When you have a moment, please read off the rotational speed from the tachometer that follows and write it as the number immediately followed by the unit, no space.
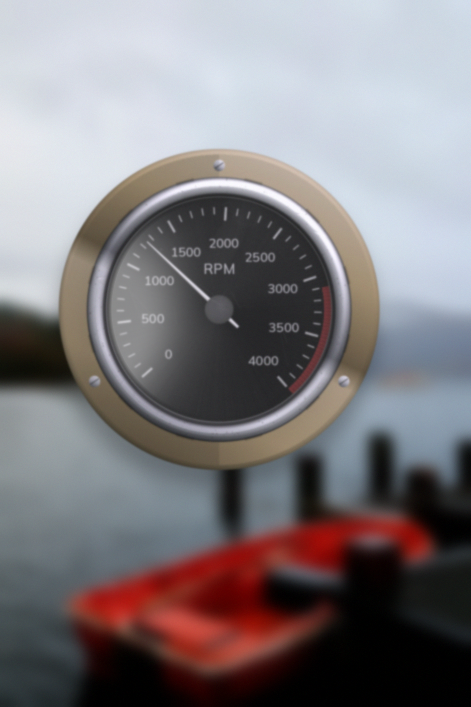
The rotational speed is 1250rpm
